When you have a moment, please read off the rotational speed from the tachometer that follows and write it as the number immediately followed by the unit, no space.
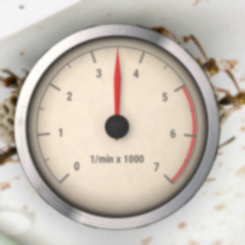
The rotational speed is 3500rpm
